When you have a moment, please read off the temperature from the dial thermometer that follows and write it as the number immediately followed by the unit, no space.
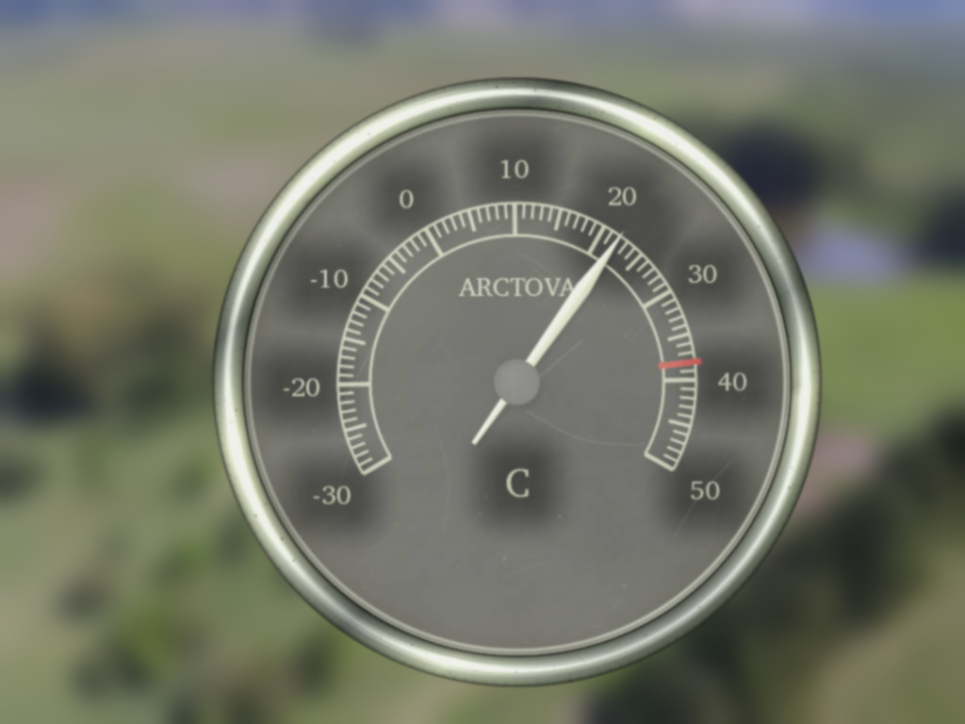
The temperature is 22°C
